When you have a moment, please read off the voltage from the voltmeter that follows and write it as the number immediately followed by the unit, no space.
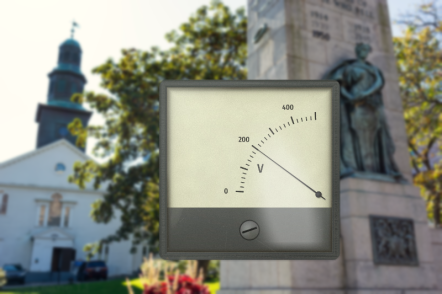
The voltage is 200V
